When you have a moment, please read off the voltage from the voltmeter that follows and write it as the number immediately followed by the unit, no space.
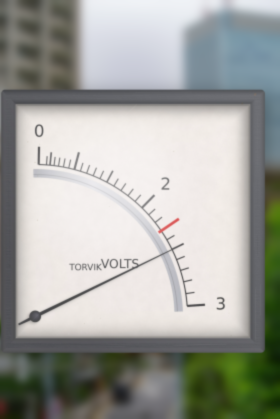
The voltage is 2.5V
